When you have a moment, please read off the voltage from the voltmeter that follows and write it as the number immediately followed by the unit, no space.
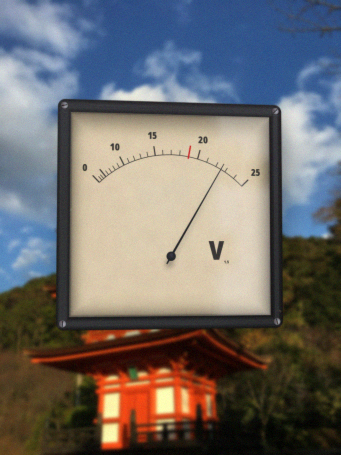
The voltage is 22.5V
